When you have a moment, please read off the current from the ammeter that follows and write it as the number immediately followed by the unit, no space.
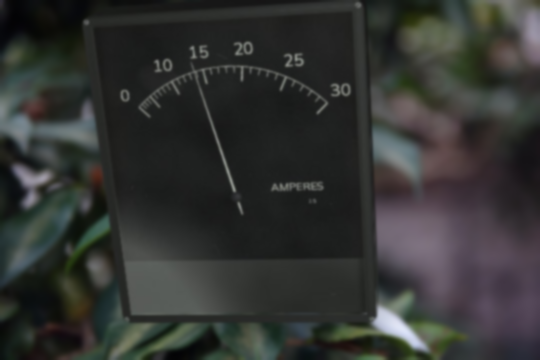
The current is 14A
